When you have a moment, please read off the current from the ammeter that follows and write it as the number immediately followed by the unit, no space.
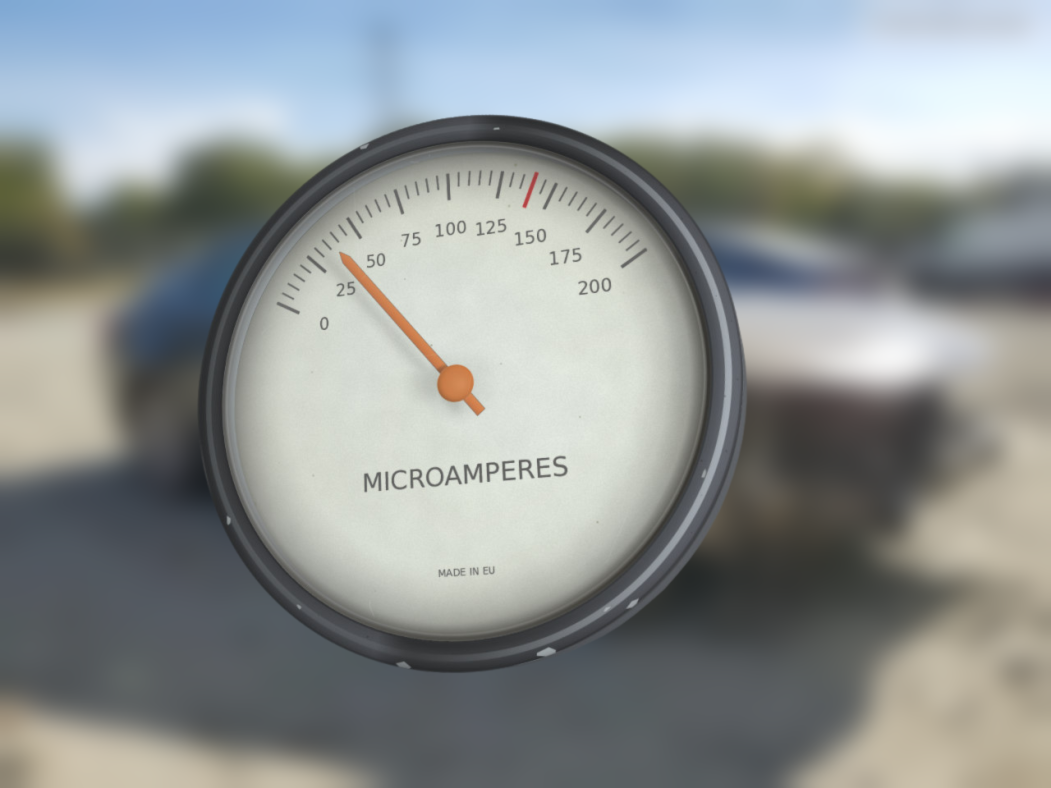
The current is 37.5µA
